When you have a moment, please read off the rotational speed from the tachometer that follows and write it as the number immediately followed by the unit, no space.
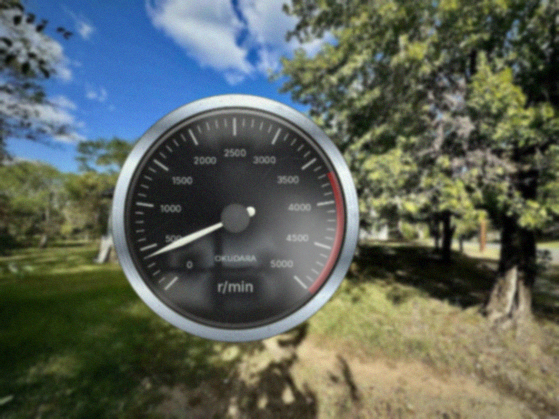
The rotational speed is 400rpm
